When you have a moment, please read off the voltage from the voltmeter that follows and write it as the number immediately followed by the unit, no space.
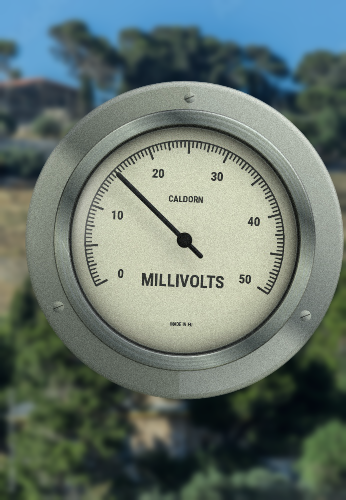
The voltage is 15mV
